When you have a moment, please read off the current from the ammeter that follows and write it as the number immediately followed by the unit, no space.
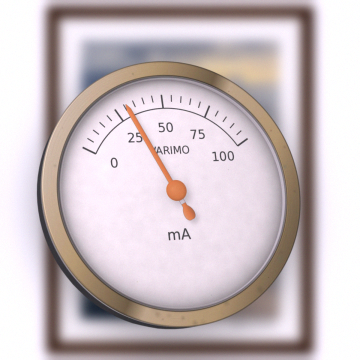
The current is 30mA
